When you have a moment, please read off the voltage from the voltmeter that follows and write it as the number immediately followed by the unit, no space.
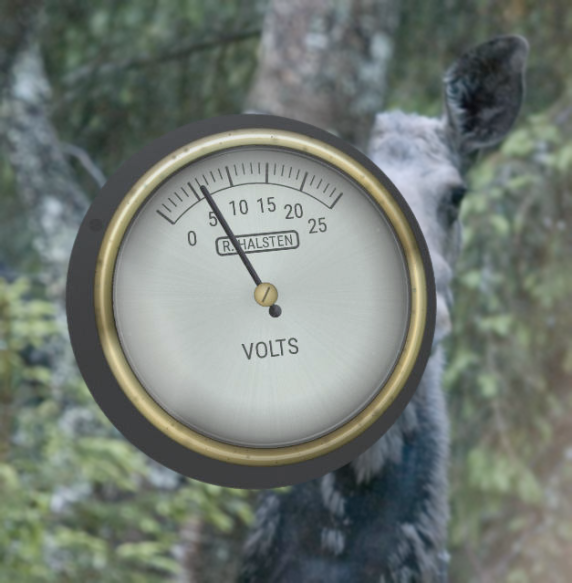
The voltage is 6V
